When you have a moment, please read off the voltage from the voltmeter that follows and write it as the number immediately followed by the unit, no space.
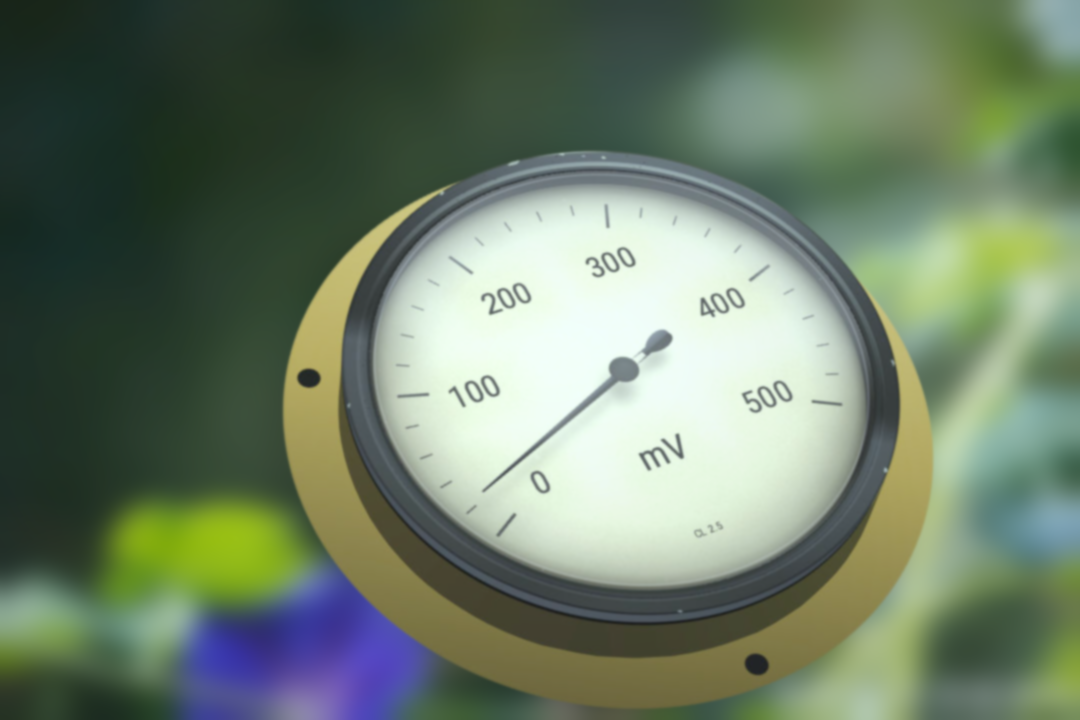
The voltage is 20mV
